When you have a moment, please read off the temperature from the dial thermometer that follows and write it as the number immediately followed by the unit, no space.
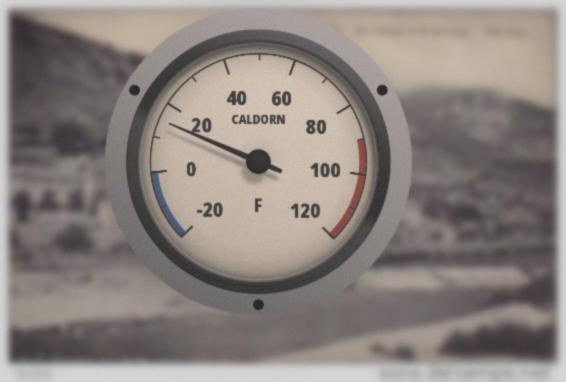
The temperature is 15°F
